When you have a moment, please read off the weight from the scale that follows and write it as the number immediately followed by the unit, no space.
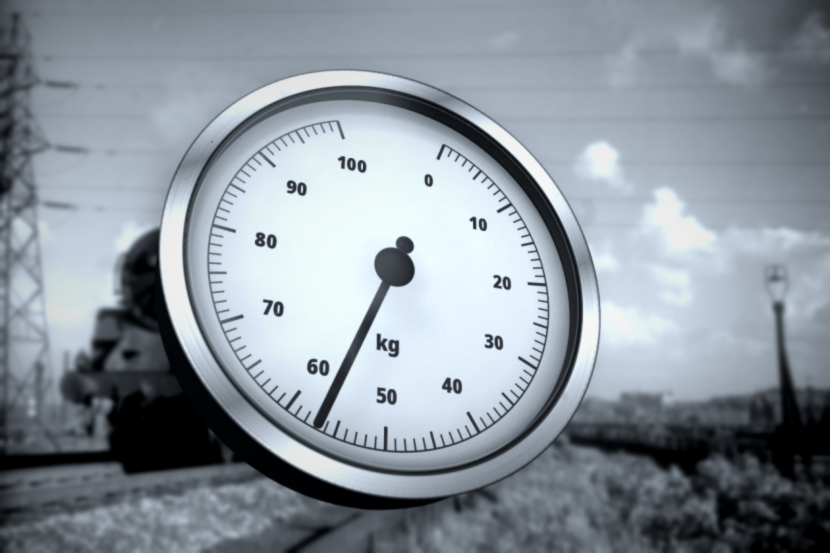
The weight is 57kg
